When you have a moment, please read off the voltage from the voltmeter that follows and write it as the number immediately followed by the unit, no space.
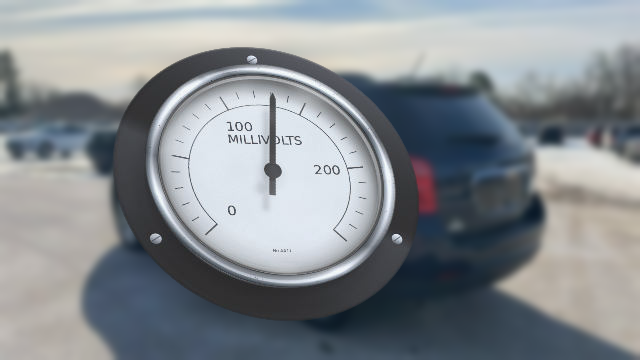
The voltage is 130mV
